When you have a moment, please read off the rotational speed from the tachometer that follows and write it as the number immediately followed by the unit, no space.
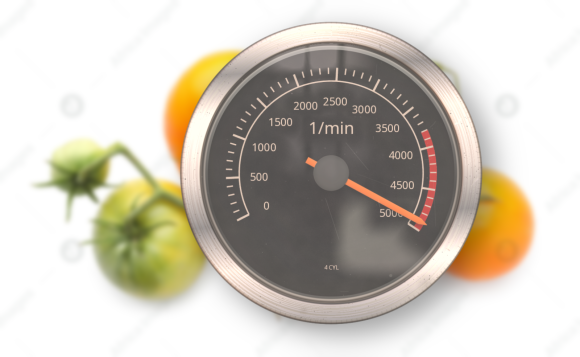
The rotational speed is 4900rpm
